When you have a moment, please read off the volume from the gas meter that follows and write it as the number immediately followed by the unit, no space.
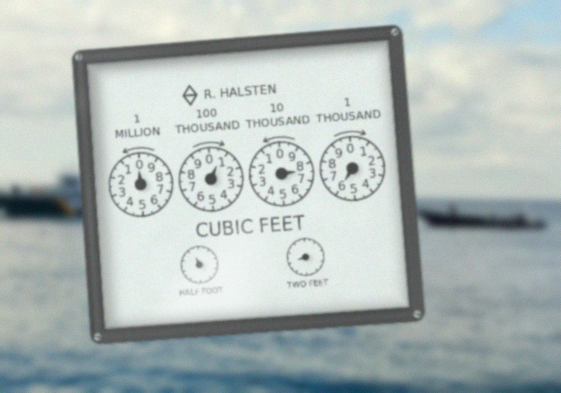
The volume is 7600ft³
